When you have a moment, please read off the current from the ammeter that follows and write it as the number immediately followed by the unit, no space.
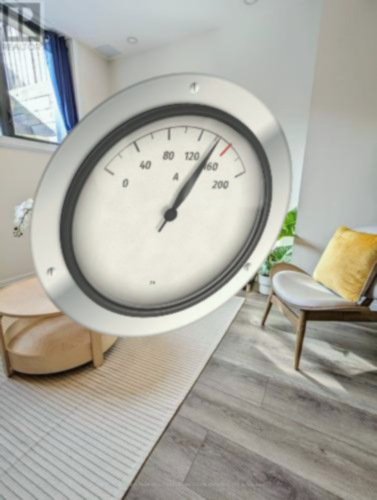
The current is 140A
